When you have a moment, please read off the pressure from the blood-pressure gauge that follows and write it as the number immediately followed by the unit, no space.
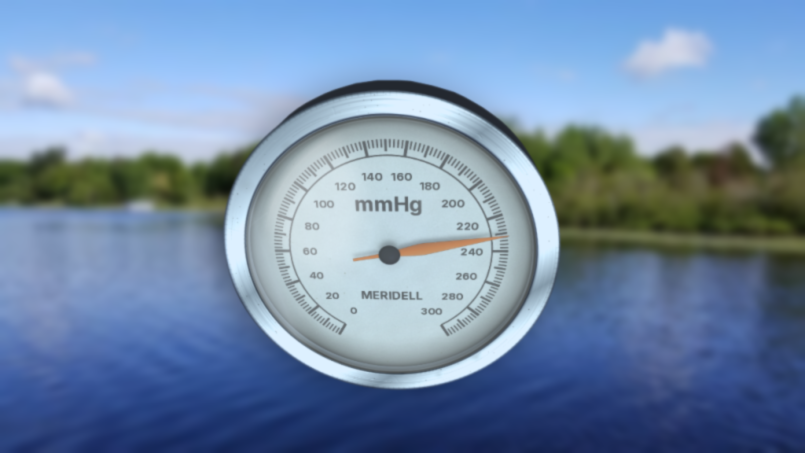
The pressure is 230mmHg
